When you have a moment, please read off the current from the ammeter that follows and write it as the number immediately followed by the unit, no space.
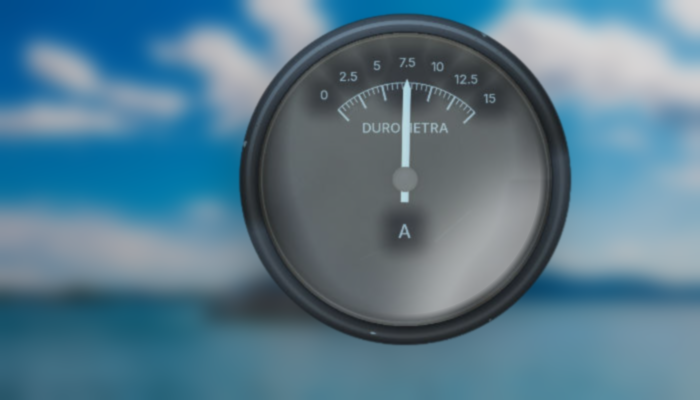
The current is 7.5A
